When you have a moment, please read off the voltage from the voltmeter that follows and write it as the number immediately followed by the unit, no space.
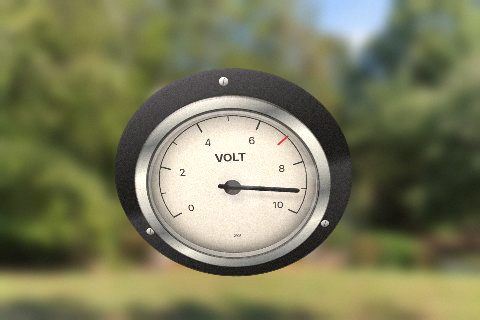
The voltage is 9V
